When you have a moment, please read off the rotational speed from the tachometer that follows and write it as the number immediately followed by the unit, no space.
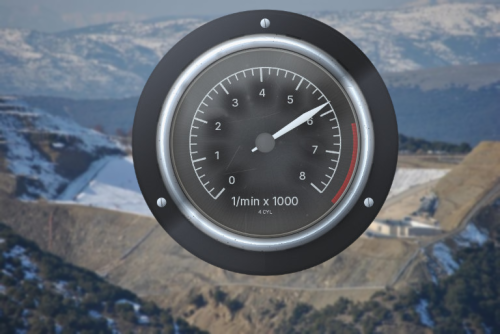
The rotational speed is 5800rpm
